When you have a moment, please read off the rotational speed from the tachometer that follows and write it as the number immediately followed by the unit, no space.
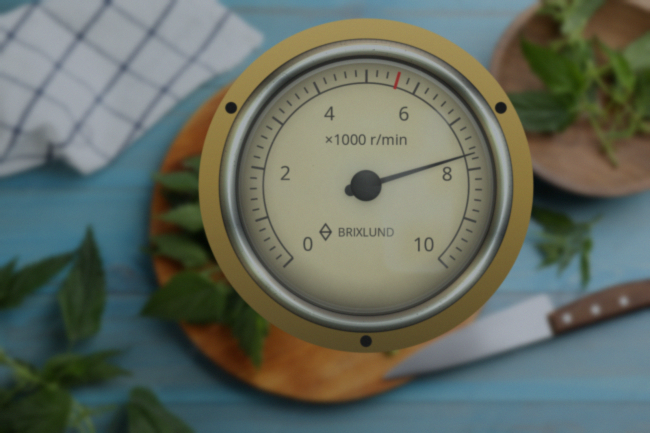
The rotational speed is 7700rpm
